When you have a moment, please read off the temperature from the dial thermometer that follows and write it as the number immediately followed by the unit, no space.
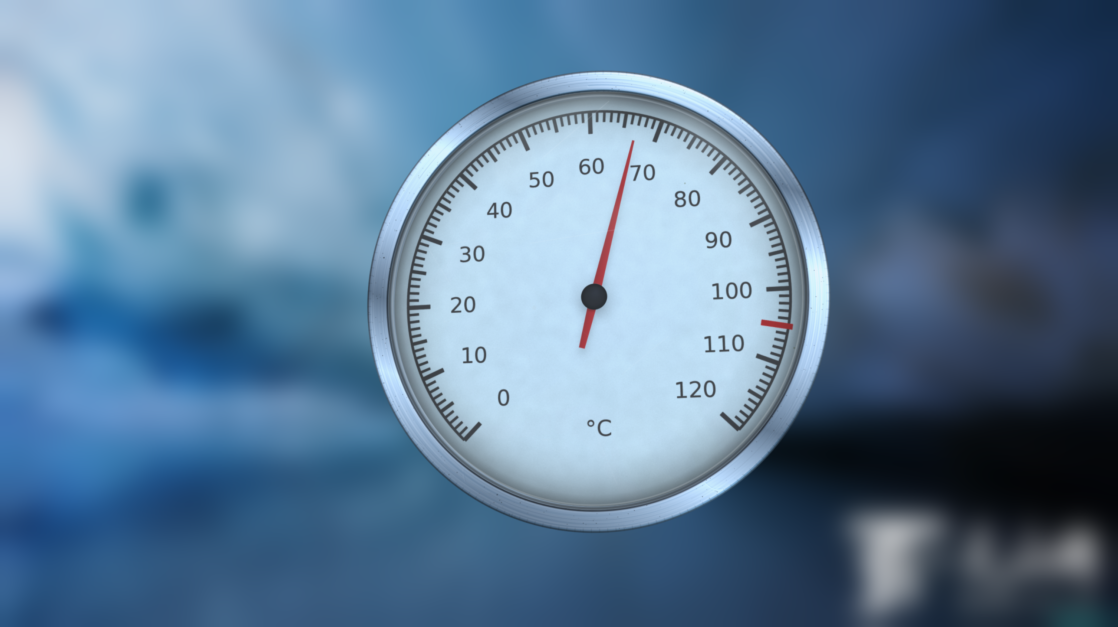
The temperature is 67°C
